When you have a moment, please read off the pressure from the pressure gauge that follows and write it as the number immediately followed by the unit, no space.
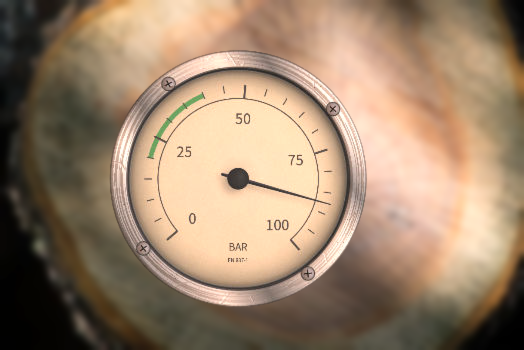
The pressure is 87.5bar
